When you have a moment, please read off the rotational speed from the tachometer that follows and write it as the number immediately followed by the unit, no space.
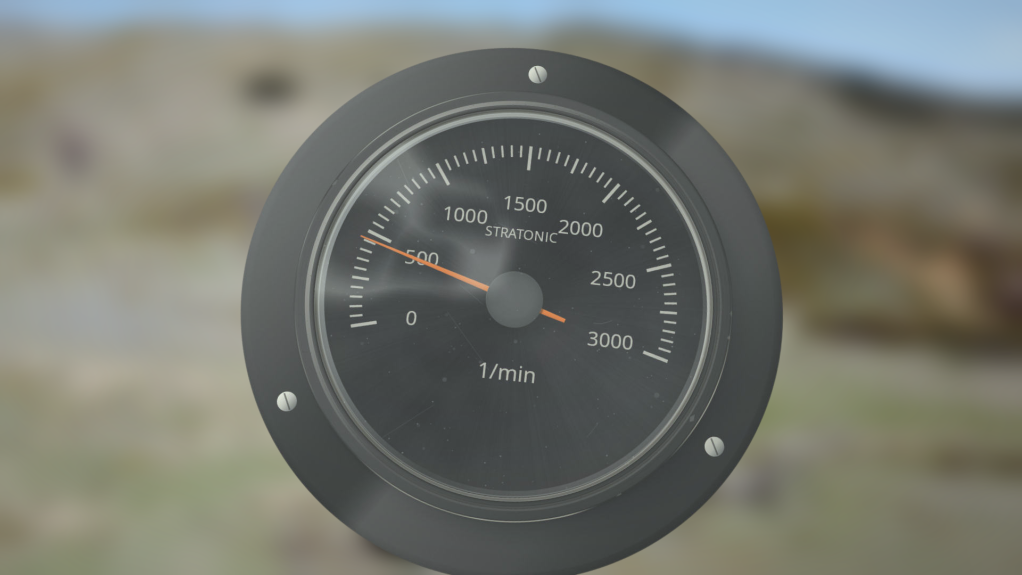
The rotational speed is 450rpm
